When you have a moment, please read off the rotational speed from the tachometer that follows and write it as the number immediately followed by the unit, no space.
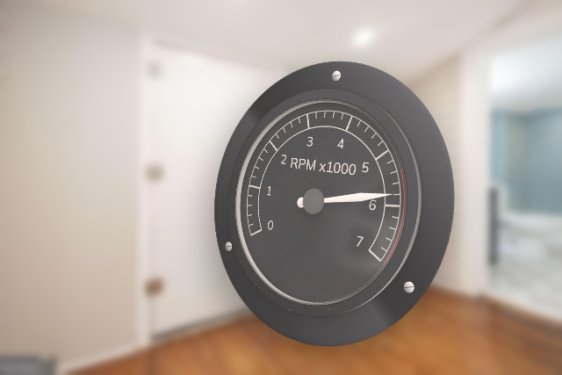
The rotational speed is 5800rpm
